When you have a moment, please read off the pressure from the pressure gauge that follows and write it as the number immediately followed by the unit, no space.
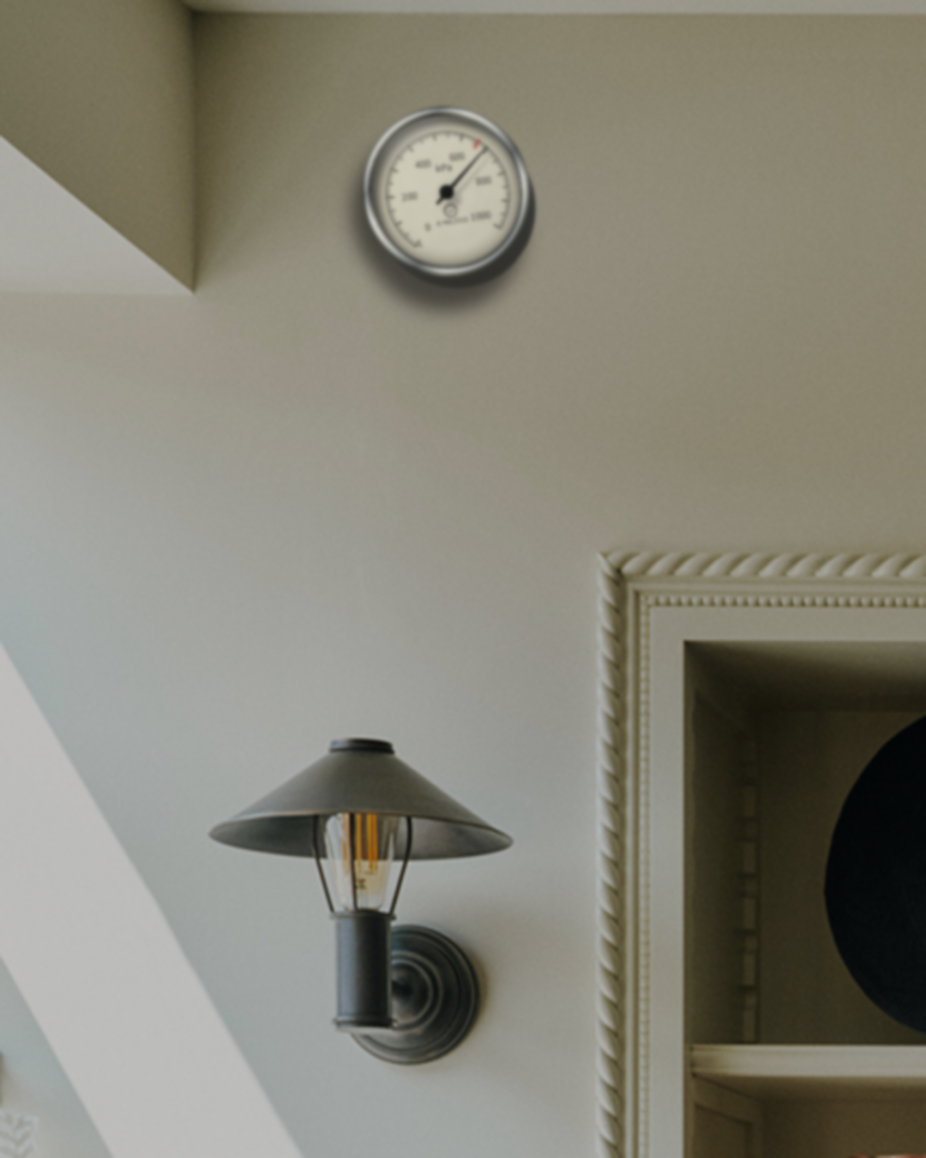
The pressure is 700kPa
